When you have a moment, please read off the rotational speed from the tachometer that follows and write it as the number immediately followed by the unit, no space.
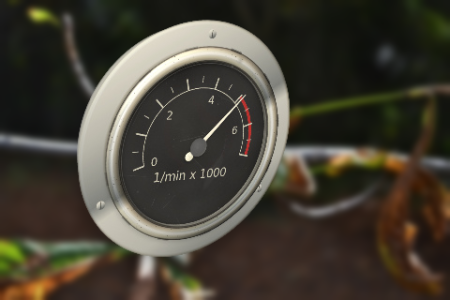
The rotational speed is 5000rpm
